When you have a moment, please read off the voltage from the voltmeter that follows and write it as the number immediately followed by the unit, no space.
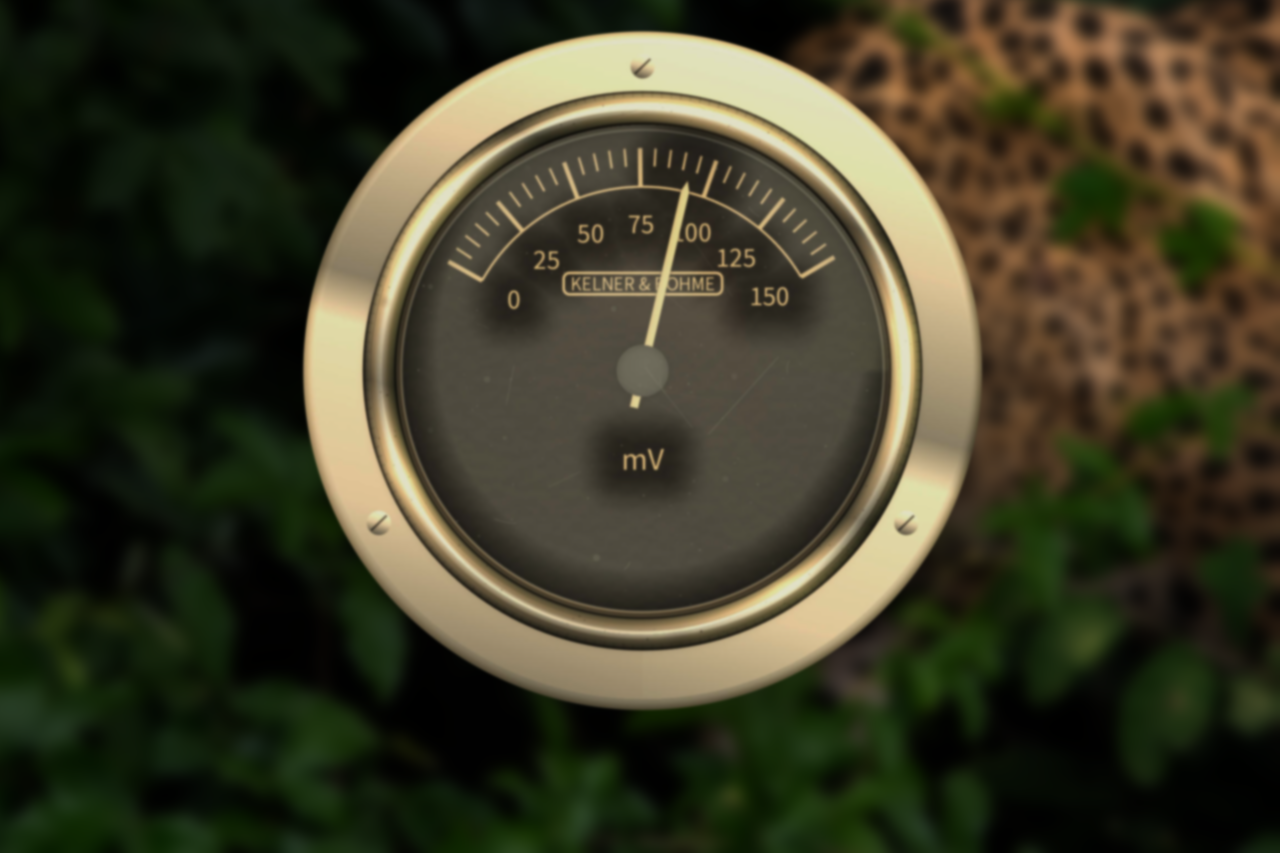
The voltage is 92.5mV
